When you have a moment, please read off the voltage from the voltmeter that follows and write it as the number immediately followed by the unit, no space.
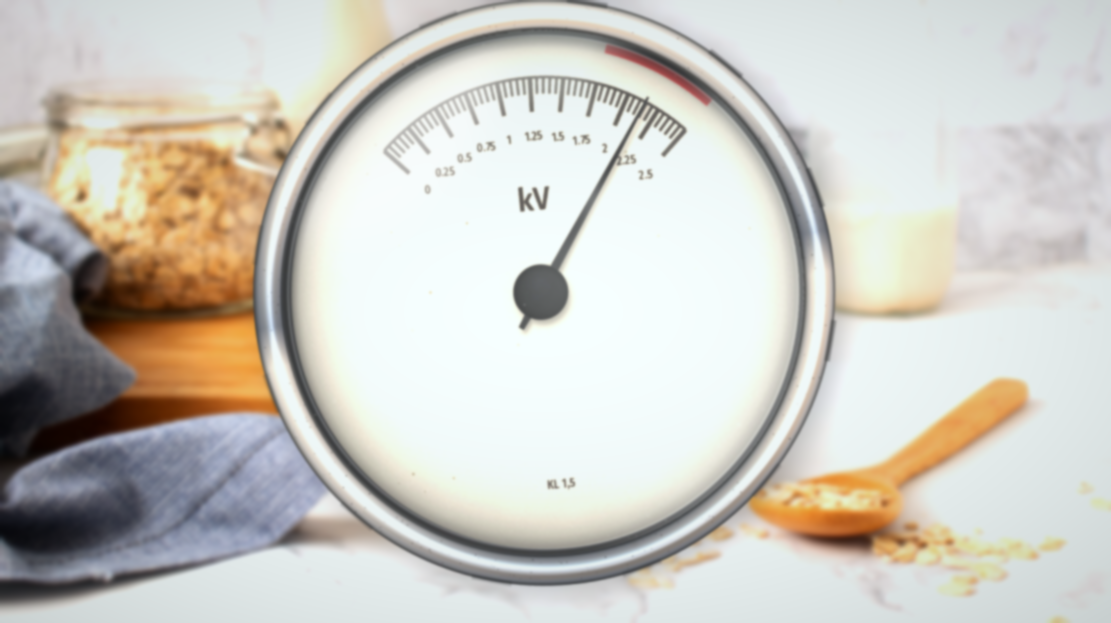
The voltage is 2.15kV
